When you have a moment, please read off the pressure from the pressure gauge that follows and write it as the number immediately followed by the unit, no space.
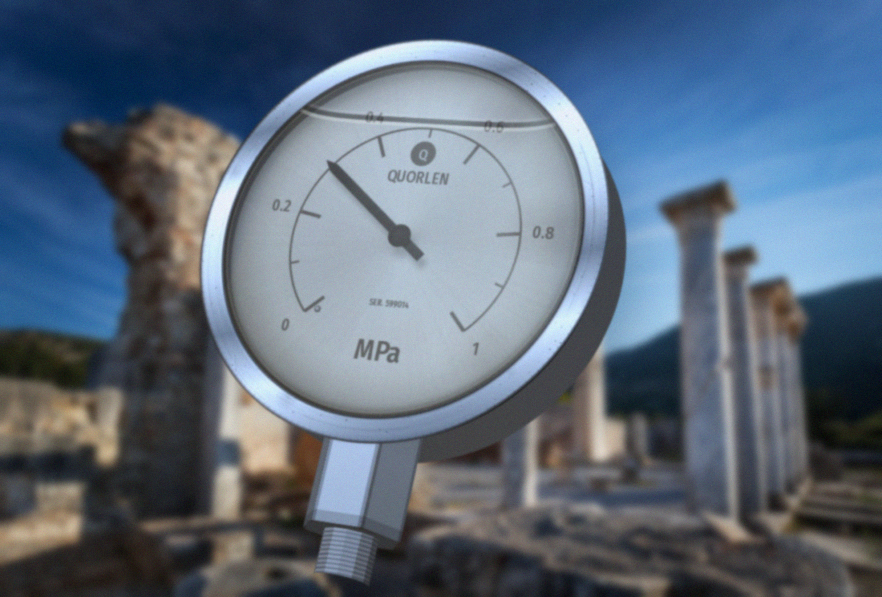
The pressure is 0.3MPa
